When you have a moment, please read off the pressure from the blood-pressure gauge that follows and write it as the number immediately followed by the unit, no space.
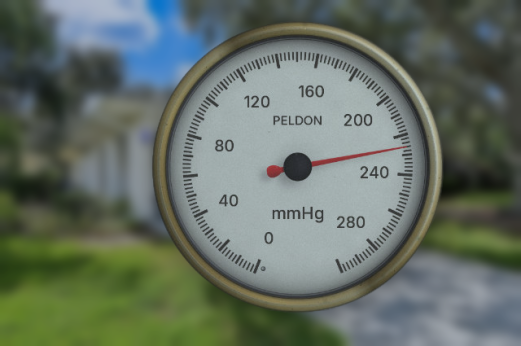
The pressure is 226mmHg
